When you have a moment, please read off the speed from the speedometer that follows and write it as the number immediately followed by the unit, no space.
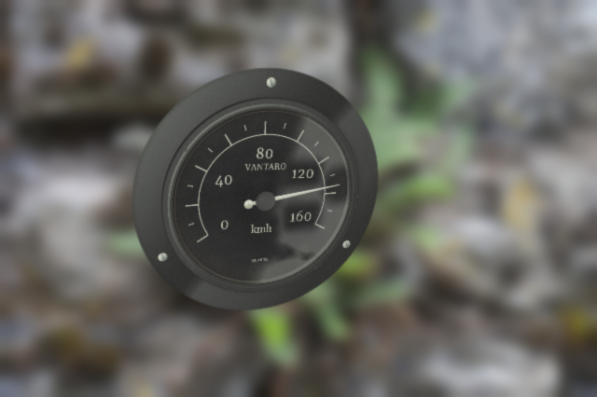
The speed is 135km/h
